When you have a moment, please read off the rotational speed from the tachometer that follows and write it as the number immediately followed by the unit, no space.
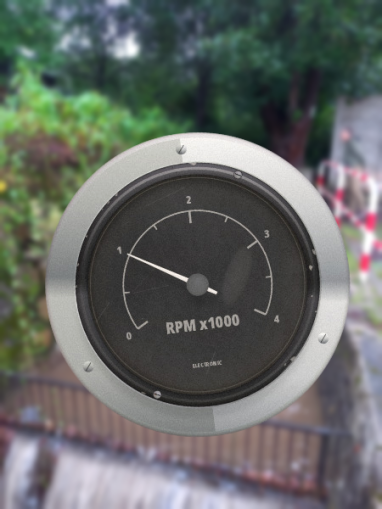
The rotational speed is 1000rpm
